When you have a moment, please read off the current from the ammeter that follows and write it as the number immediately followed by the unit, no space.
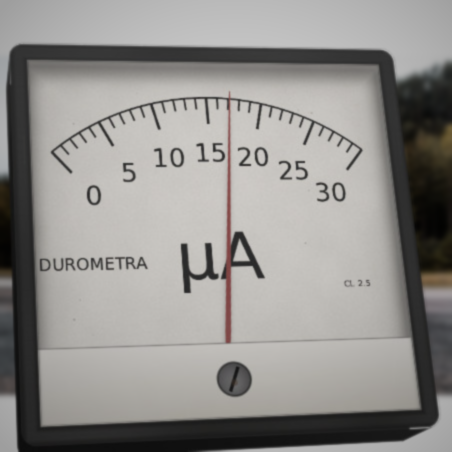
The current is 17µA
